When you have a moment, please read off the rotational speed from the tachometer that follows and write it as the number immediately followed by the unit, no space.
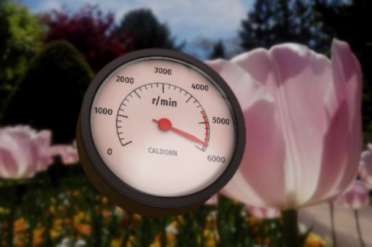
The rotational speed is 5800rpm
